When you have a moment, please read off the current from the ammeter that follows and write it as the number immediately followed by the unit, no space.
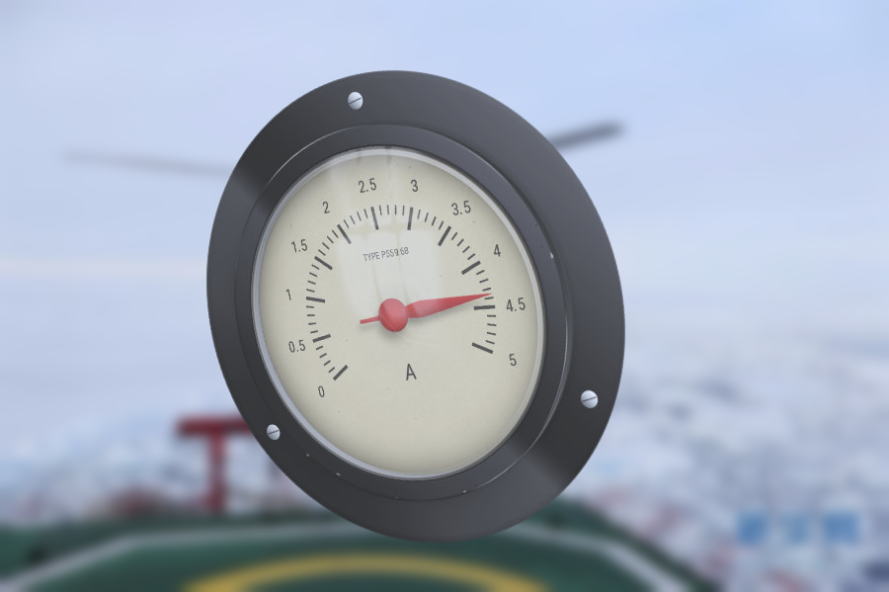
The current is 4.35A
